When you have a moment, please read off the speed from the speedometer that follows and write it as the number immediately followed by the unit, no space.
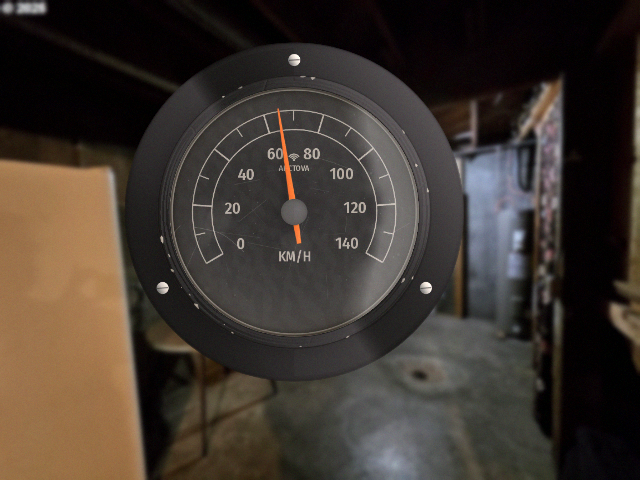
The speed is 65km/h
